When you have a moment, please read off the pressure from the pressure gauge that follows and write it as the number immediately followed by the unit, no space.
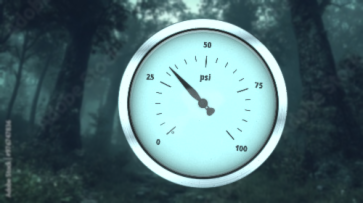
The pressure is 32.5psi
